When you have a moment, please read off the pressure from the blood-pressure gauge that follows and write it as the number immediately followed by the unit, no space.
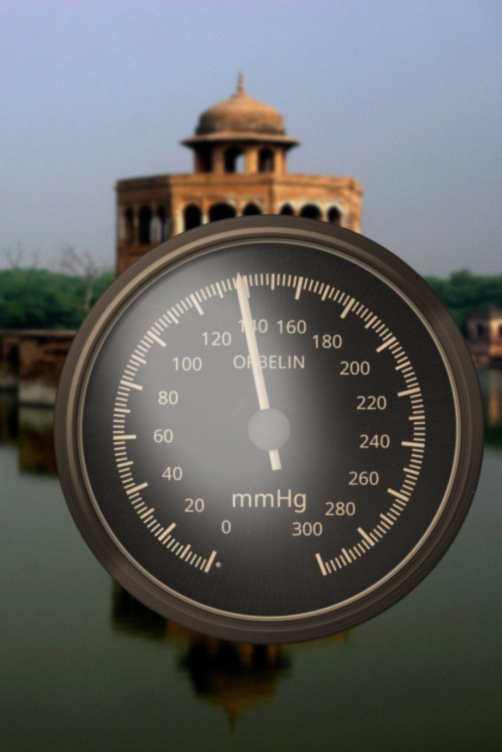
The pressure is 138mmHg
